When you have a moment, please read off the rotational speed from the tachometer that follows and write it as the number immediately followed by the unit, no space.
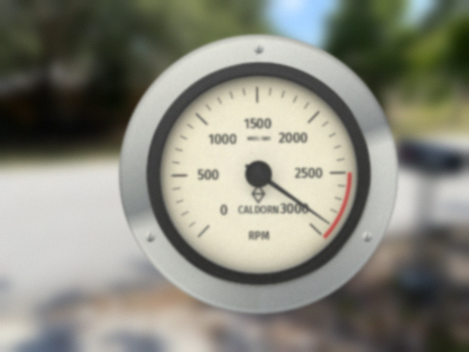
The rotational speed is 2900rpm
